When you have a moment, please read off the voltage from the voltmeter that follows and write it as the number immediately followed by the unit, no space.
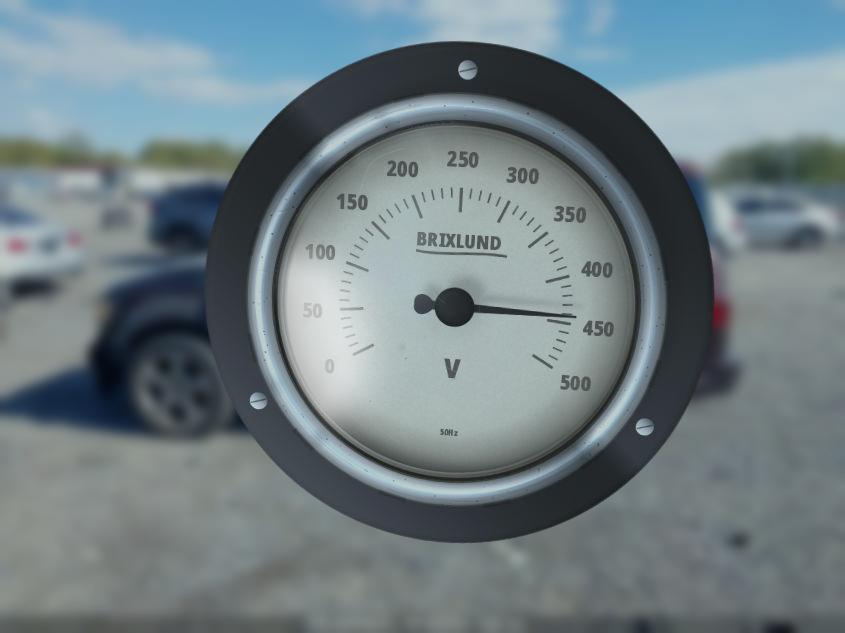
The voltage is 440V
